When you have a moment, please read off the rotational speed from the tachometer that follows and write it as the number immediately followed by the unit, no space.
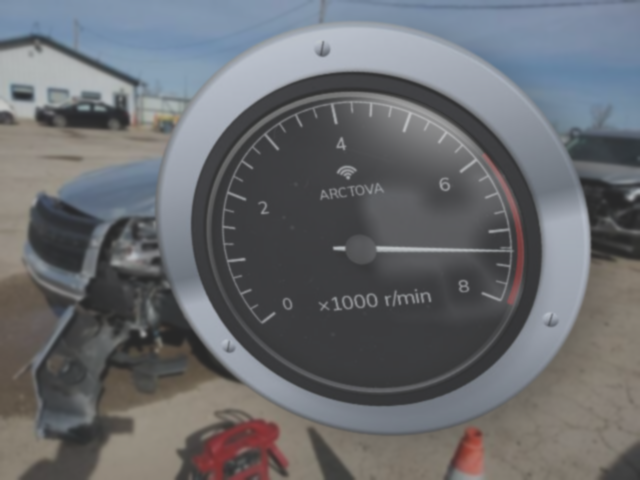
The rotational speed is 7250rpm
